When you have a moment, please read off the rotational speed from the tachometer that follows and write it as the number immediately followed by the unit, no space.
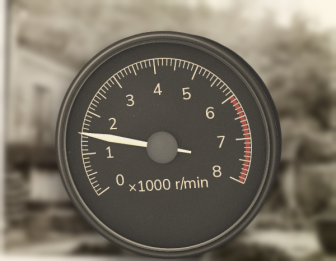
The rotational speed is 1500rpm
